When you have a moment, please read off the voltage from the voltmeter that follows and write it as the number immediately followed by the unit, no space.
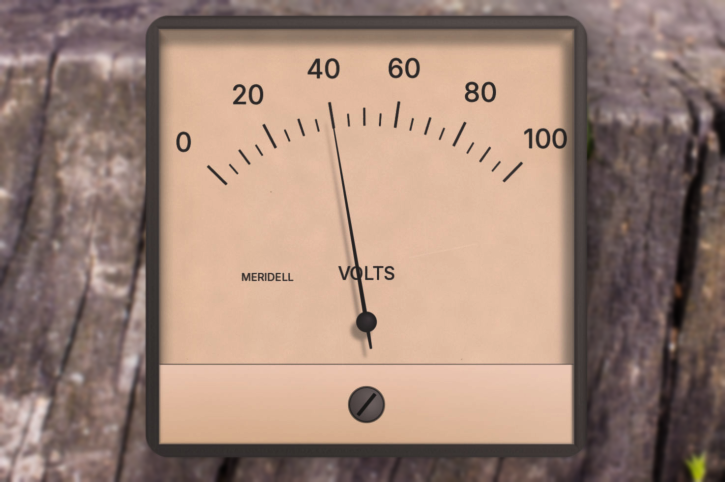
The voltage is 40V
